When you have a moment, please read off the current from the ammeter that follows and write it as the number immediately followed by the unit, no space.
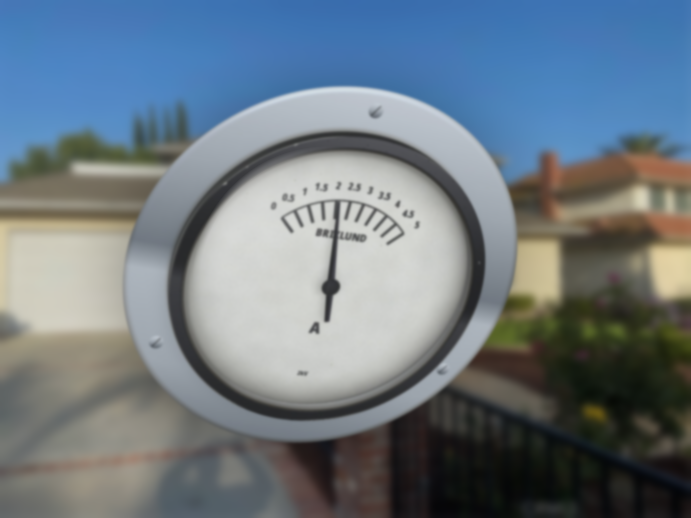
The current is 2A
